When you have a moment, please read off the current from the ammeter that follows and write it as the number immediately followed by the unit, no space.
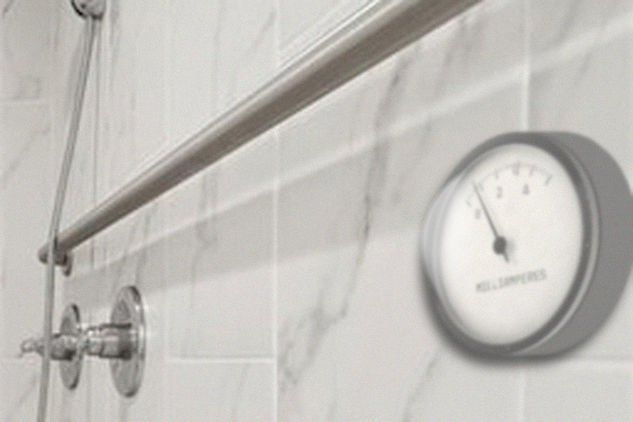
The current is 1mA
